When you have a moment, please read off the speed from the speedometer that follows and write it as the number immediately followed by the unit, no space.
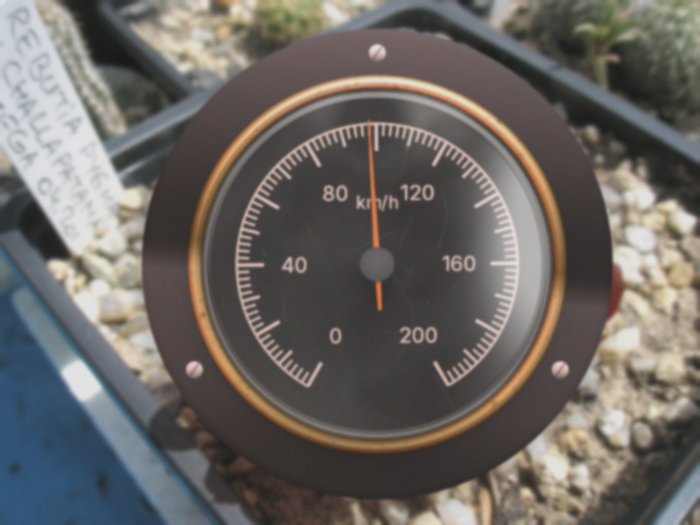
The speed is 98km/h
